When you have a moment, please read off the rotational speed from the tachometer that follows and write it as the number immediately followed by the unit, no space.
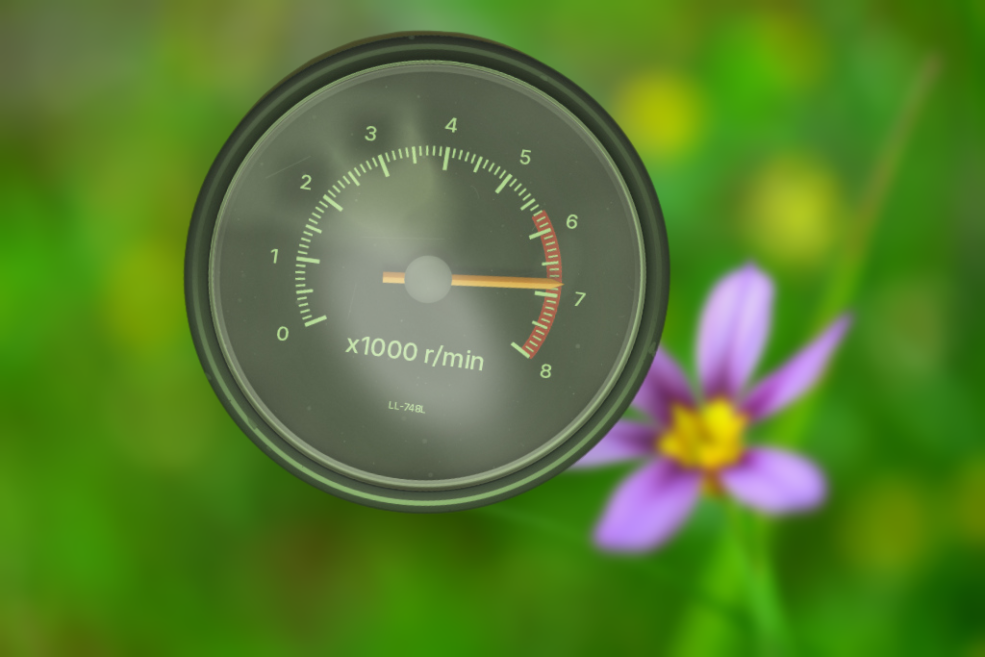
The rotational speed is 6800rpm
